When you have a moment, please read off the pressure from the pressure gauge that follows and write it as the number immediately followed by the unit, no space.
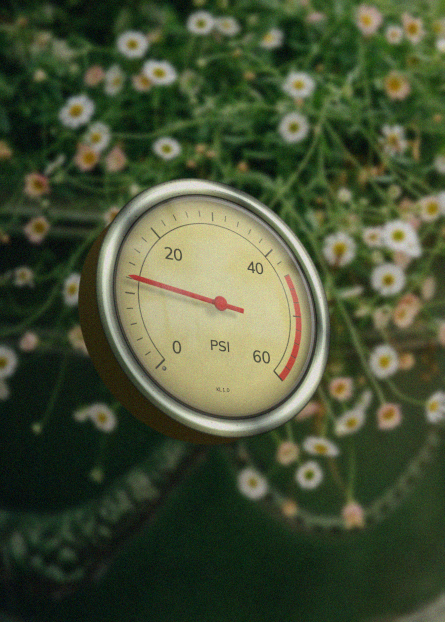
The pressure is 12psi
